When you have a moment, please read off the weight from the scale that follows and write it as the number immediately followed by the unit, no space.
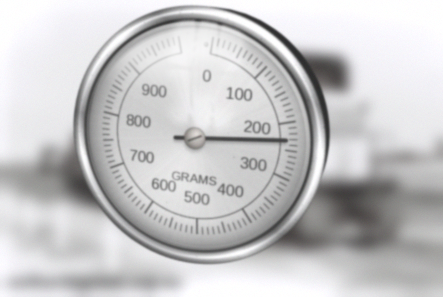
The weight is 230g
